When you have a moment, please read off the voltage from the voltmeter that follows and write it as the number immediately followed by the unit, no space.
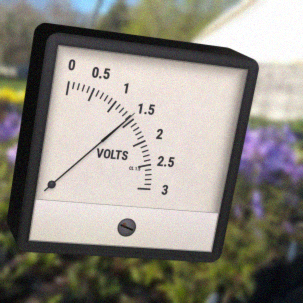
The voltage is 1.4V
